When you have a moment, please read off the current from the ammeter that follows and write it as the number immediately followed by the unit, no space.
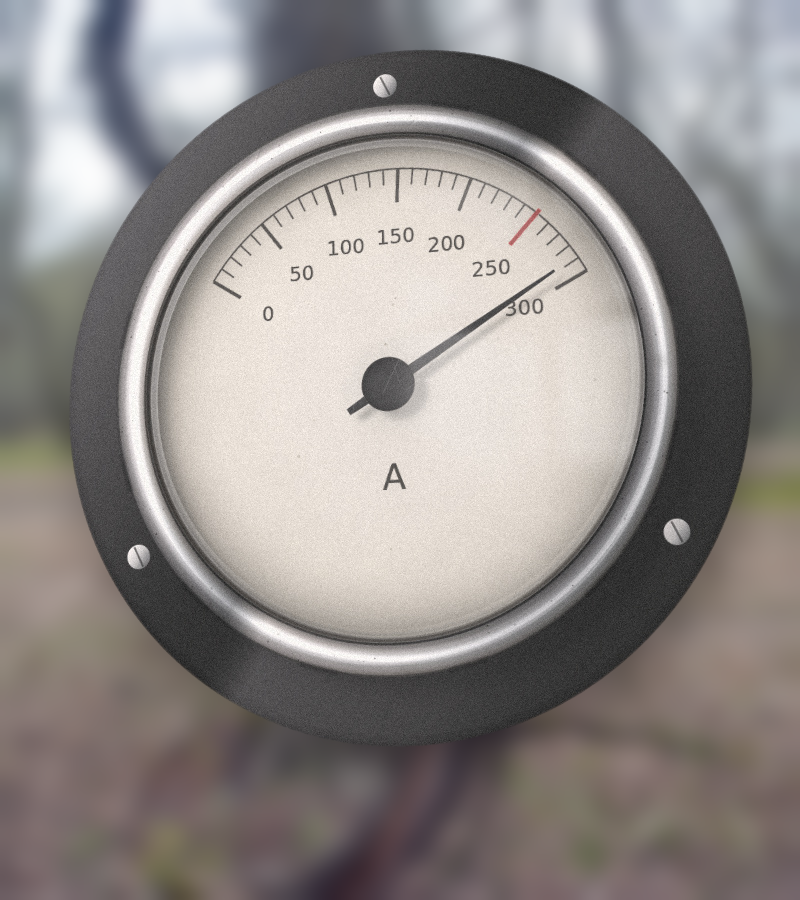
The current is 290A
